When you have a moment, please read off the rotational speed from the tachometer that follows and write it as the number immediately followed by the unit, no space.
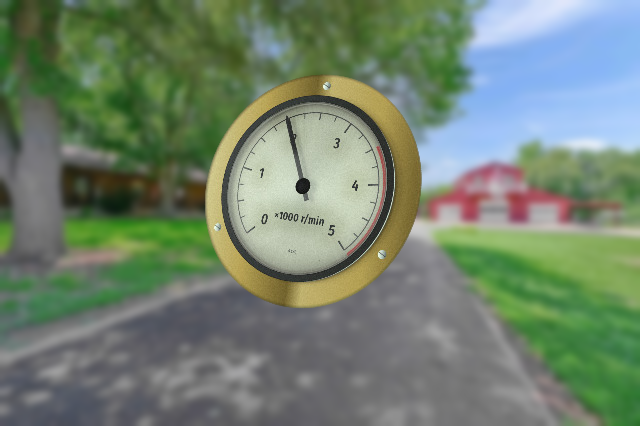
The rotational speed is 2000rpm
